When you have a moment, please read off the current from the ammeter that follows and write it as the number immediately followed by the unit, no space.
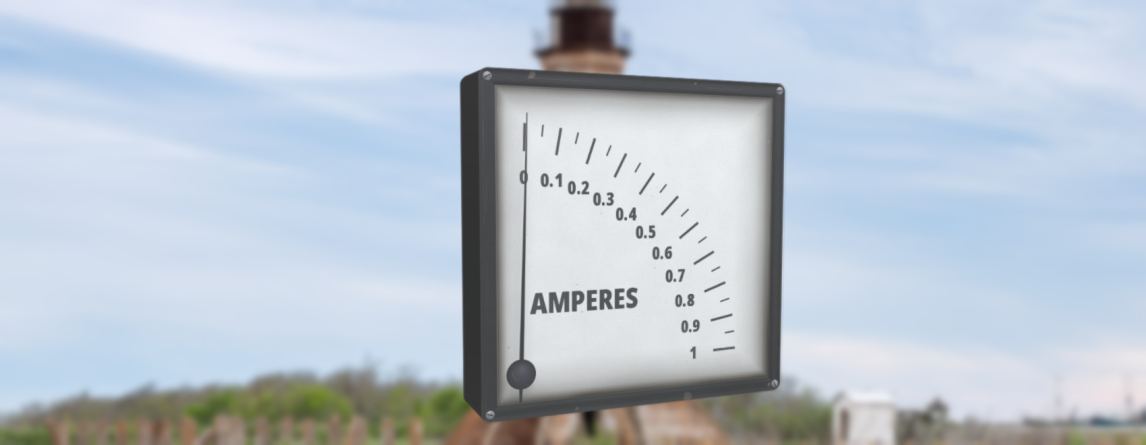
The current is 0A
